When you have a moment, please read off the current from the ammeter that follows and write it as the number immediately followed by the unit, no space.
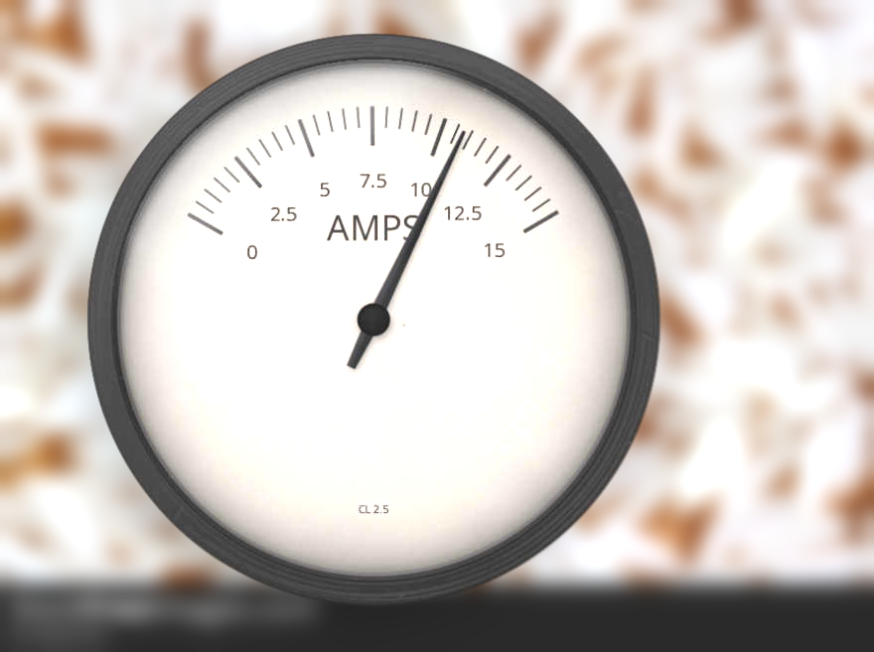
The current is 10.75A
